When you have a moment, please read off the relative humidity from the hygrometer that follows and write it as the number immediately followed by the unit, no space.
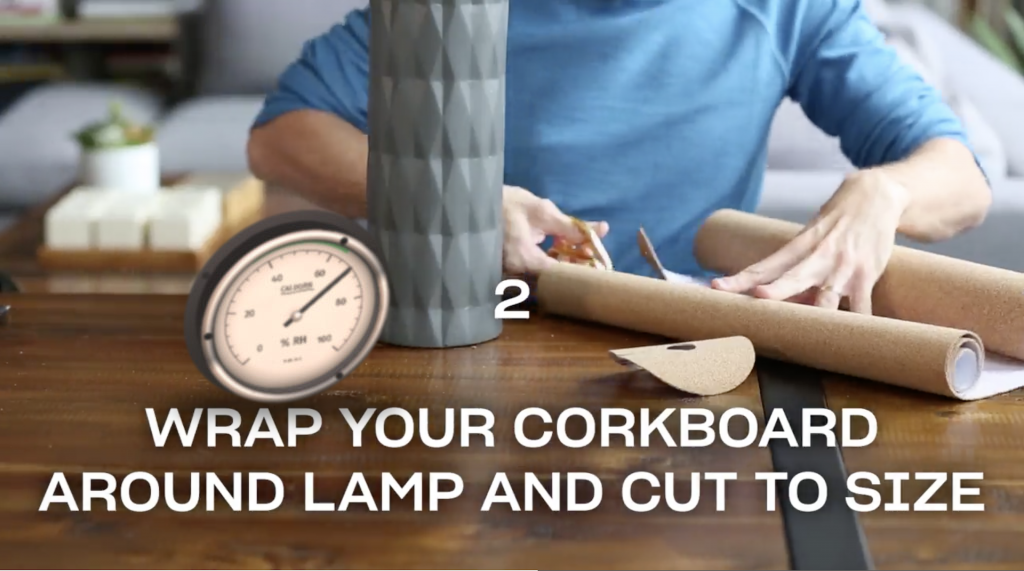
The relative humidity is 68%
